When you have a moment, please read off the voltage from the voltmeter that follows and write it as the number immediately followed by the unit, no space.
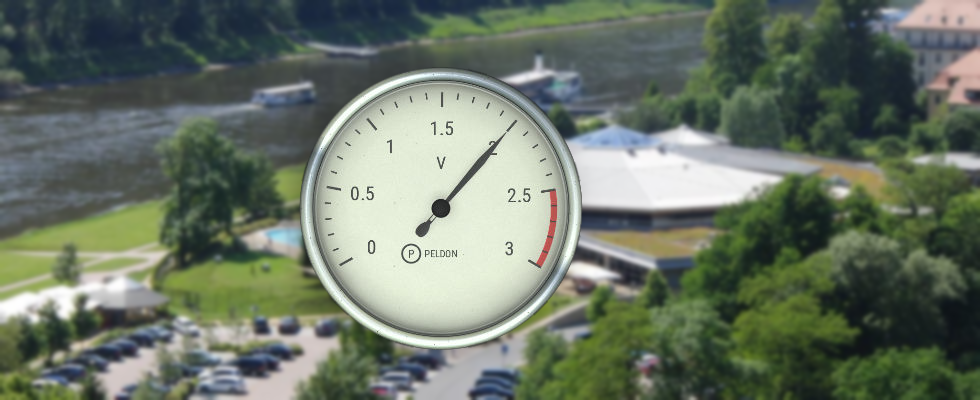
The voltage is 2V
